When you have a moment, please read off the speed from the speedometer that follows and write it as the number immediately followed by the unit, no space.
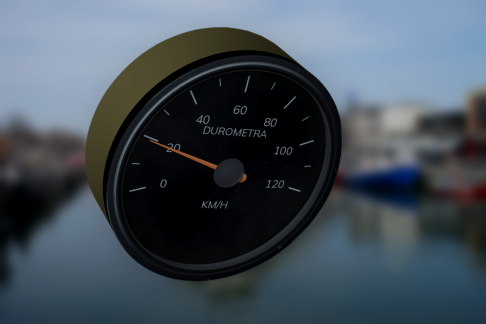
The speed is 20km/h
